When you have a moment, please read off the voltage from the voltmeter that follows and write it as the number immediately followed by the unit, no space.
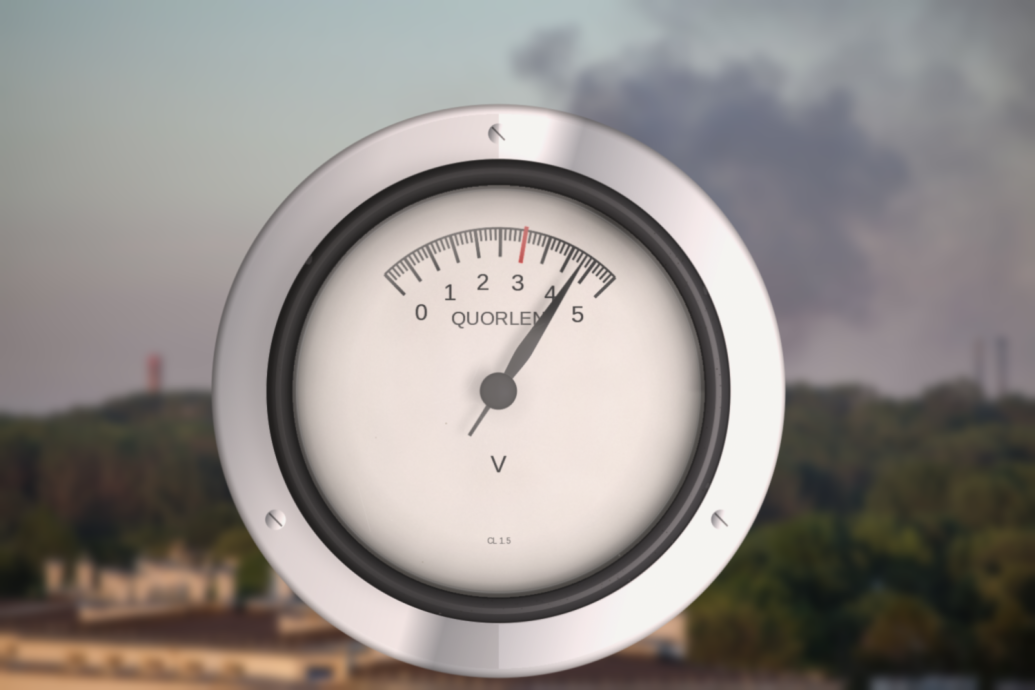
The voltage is 4.3V
